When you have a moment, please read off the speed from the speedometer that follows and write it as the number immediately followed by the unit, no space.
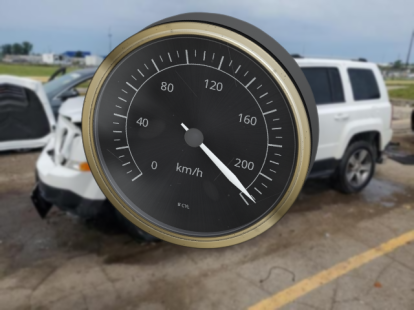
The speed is 215km/h
